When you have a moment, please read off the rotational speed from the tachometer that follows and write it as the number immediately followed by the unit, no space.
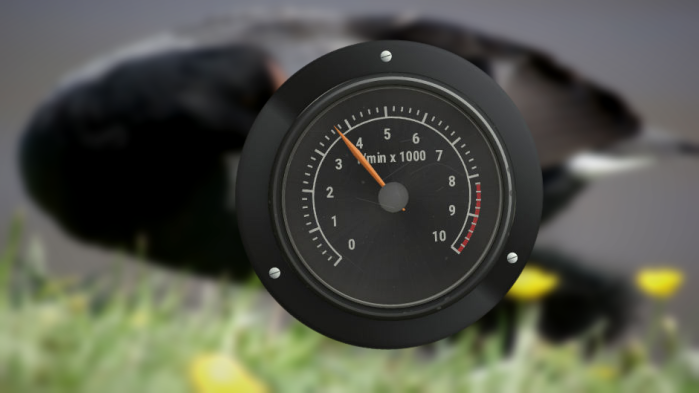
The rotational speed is 3700rpm
